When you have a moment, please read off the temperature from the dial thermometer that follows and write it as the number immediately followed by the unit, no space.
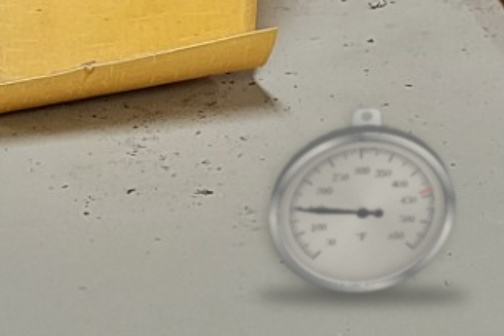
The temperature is 150°F
